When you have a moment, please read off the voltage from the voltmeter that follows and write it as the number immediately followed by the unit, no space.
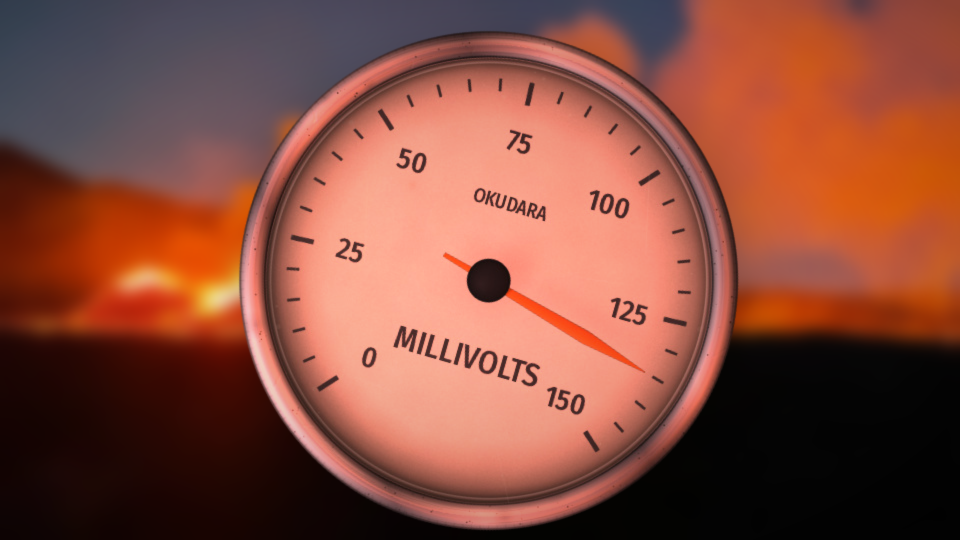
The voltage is 135mV
